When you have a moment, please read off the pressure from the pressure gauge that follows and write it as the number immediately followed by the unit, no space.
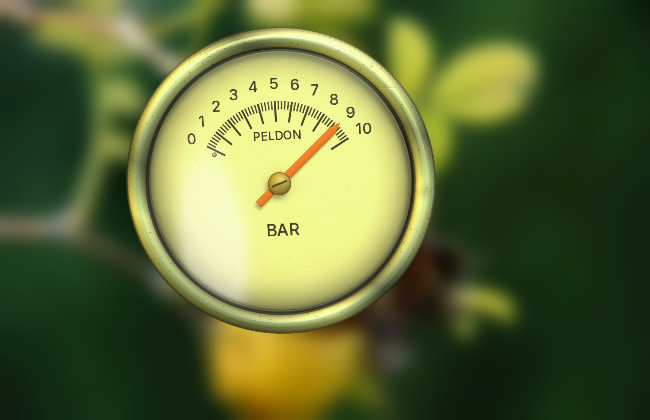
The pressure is 9bar
